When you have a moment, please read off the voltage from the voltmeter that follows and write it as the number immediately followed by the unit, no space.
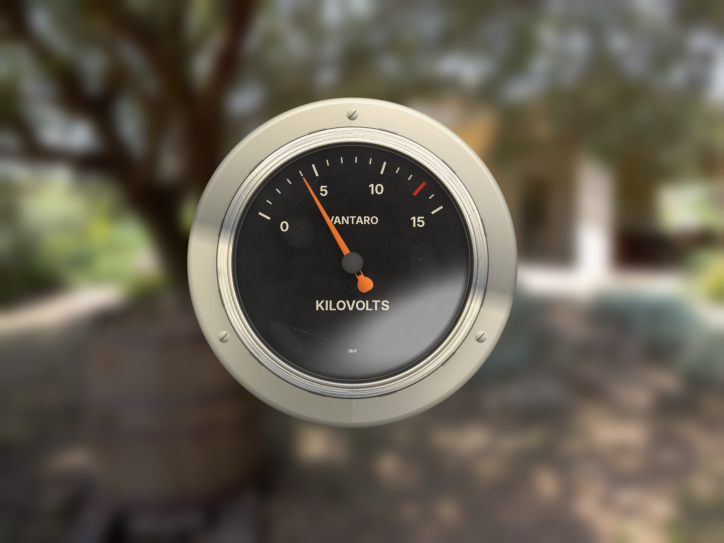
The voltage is 4kV
